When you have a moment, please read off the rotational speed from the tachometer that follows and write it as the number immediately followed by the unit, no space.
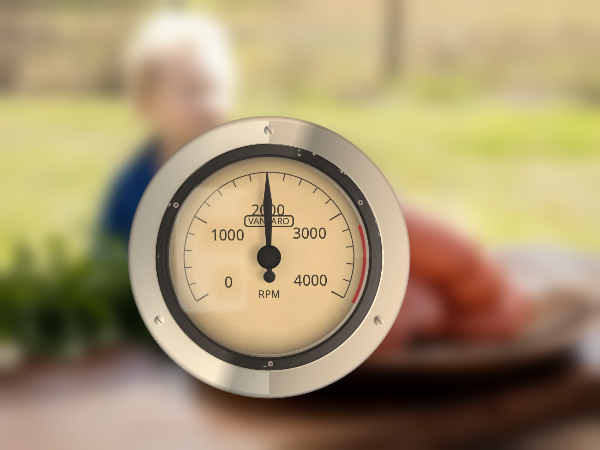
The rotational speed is 2000rpm
